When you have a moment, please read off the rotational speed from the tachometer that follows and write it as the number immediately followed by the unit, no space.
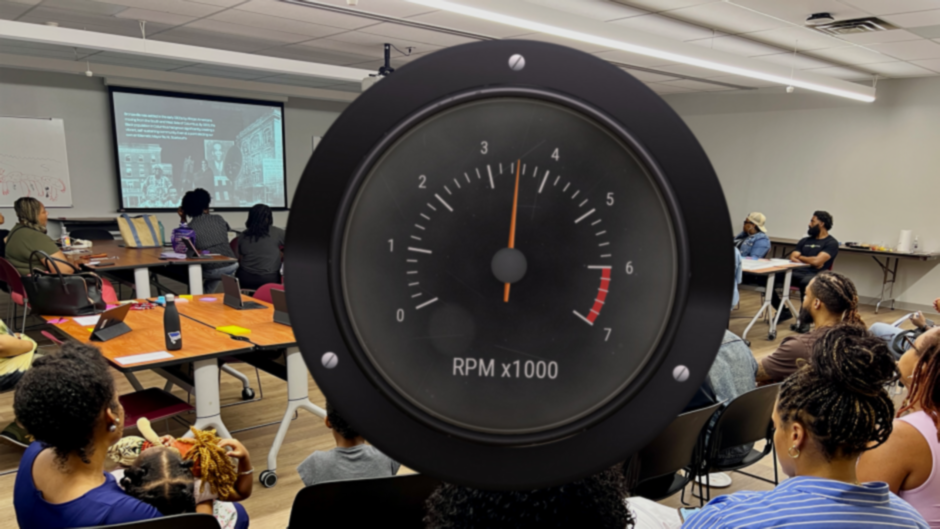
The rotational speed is 3500rpm
